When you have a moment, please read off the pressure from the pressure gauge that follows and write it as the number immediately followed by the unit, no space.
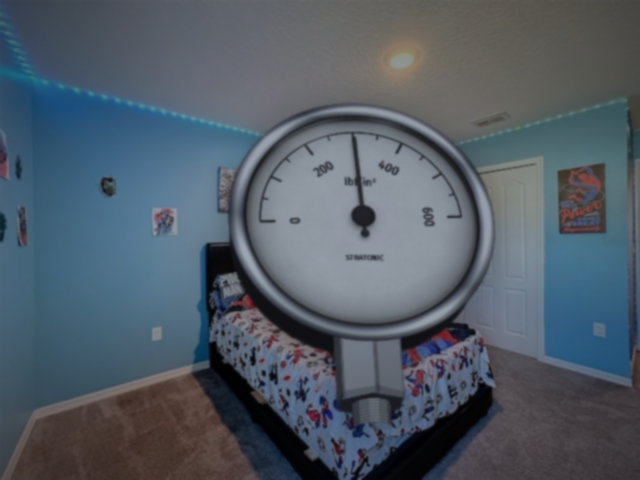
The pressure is 300psi
